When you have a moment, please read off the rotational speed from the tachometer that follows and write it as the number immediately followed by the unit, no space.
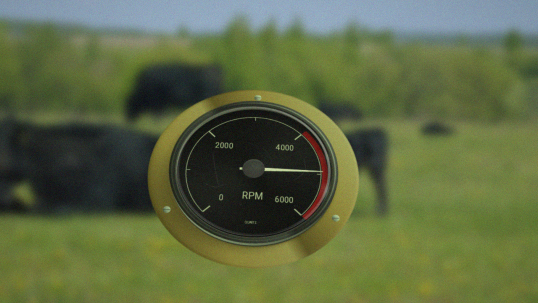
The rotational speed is 5000rpm
